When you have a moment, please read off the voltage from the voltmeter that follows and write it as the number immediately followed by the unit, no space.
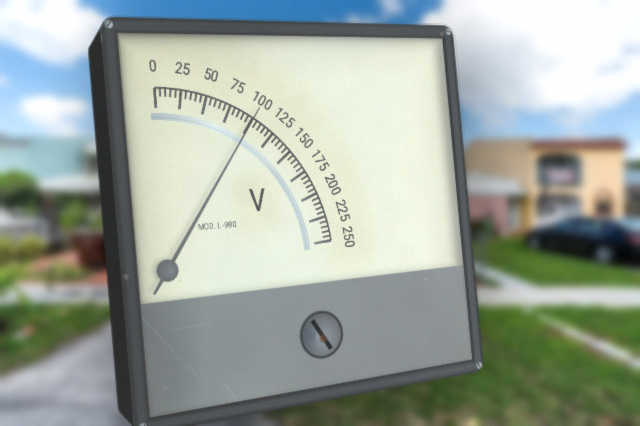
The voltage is 100V
